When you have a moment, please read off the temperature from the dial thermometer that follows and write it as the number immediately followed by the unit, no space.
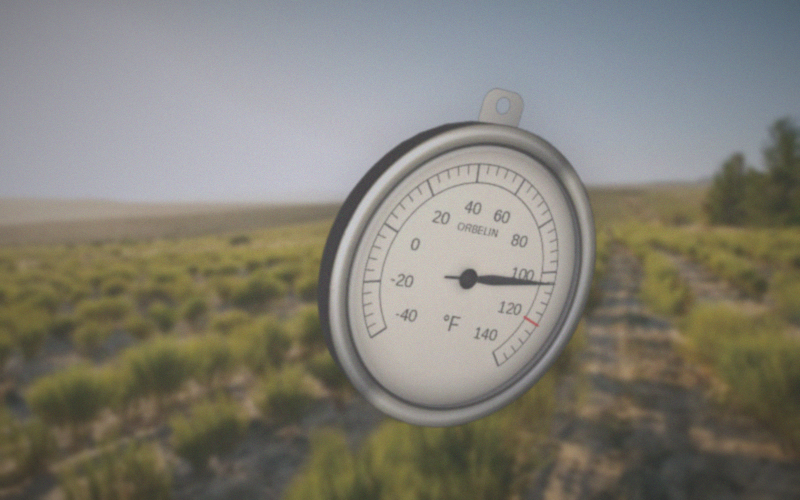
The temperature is 104°F
